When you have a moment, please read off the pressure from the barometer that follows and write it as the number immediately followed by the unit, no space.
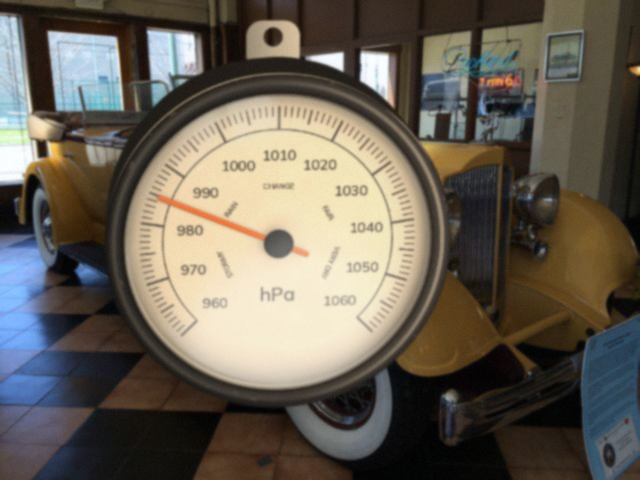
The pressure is 985hPa
